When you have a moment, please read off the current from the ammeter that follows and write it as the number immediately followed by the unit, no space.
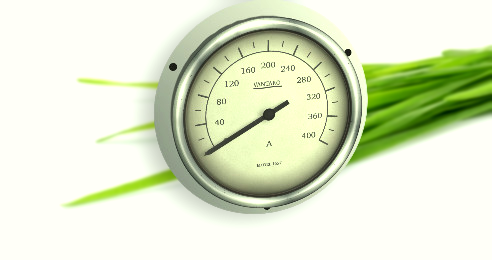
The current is 0A
